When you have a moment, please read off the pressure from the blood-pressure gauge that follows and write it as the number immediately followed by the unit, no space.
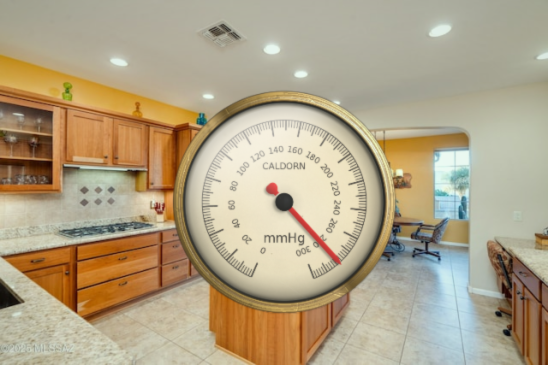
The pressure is 280mmHg
